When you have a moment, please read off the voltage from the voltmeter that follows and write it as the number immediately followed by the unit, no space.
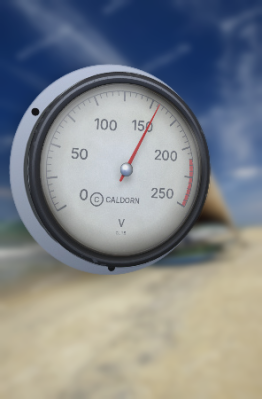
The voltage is 155V
